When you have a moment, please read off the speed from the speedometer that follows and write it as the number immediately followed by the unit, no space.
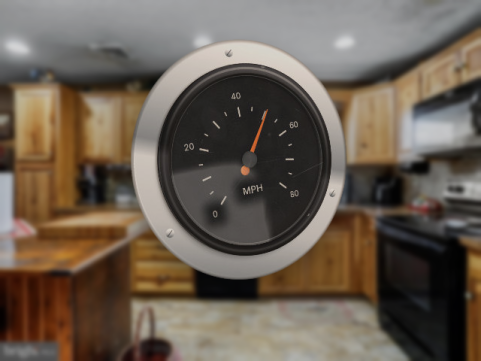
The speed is 50mph
